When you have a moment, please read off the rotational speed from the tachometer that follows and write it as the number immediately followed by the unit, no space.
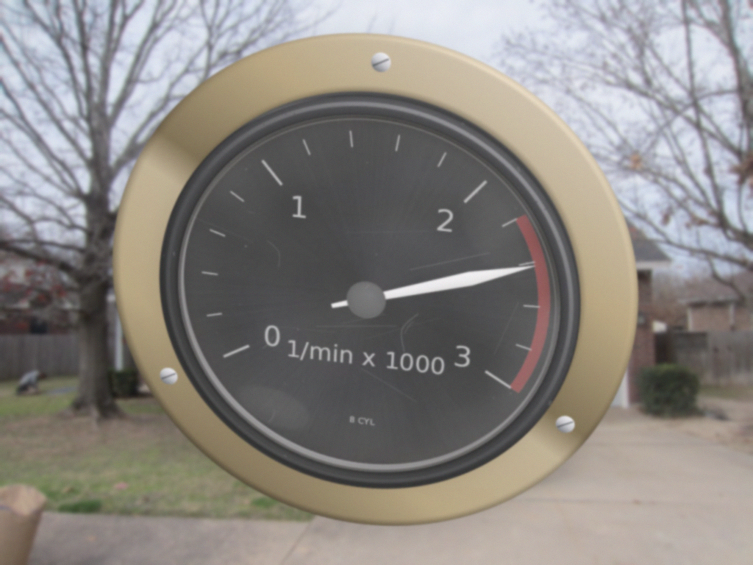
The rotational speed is 2400rpm
